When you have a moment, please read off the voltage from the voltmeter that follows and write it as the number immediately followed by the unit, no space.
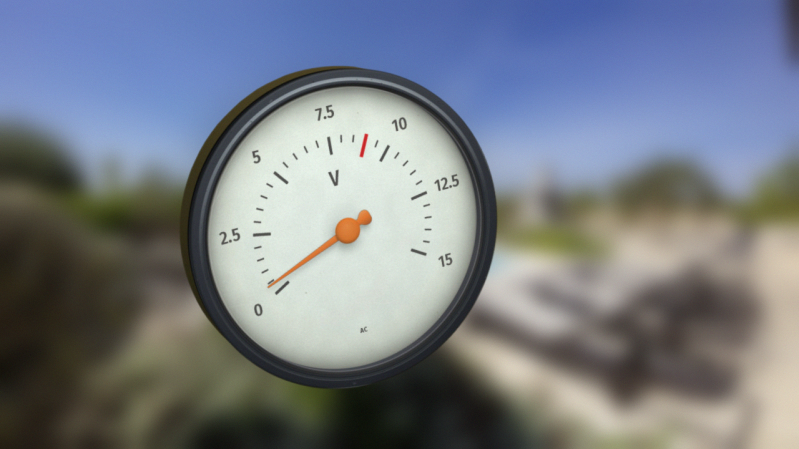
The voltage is 0.5V
